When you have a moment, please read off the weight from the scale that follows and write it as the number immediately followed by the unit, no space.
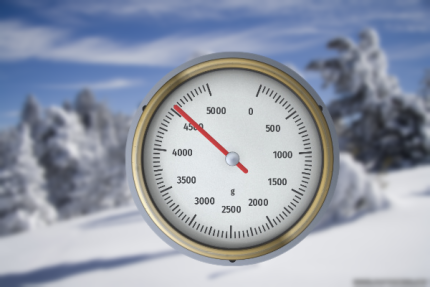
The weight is 4550g
